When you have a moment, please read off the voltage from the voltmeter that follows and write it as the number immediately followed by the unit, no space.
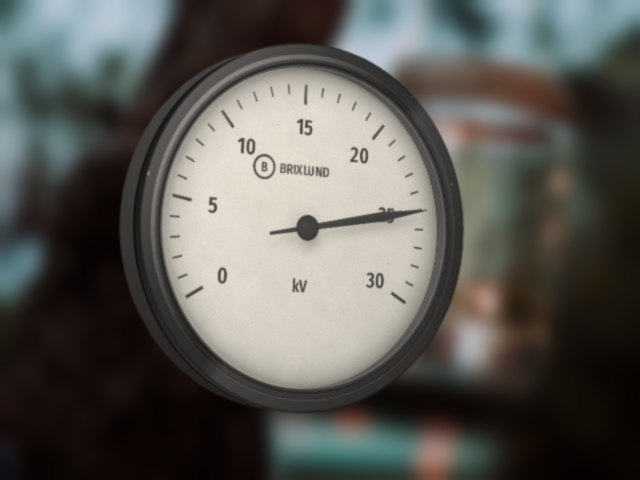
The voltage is 25kV
